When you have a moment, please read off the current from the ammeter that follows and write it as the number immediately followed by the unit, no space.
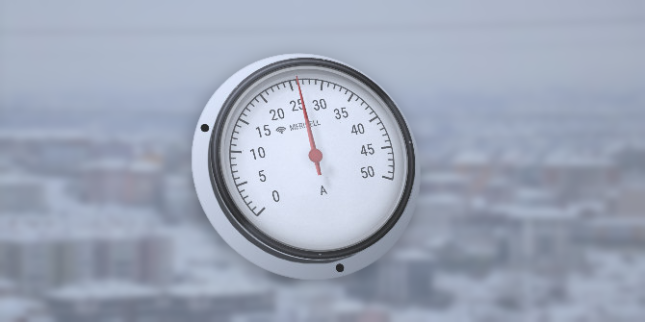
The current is 26A
